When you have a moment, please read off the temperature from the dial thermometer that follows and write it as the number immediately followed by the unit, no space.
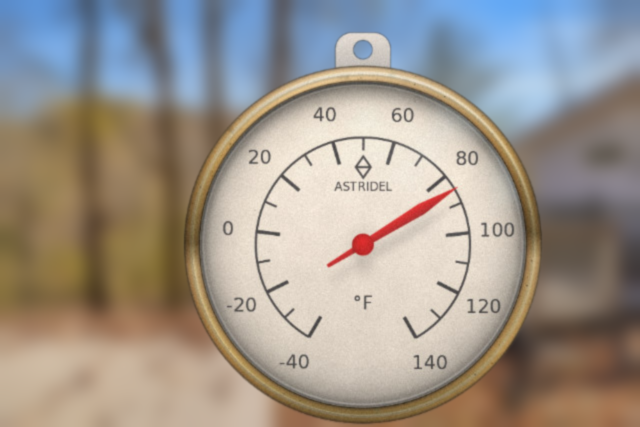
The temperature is 85°F
